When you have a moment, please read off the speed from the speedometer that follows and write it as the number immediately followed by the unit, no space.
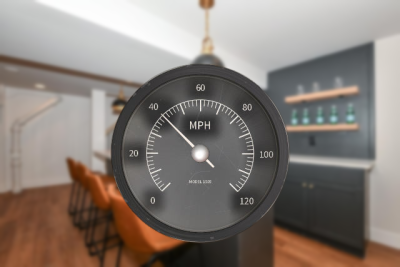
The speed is 40mph
